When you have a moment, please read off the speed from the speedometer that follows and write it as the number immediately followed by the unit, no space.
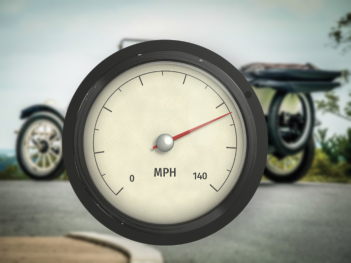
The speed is 105mph
